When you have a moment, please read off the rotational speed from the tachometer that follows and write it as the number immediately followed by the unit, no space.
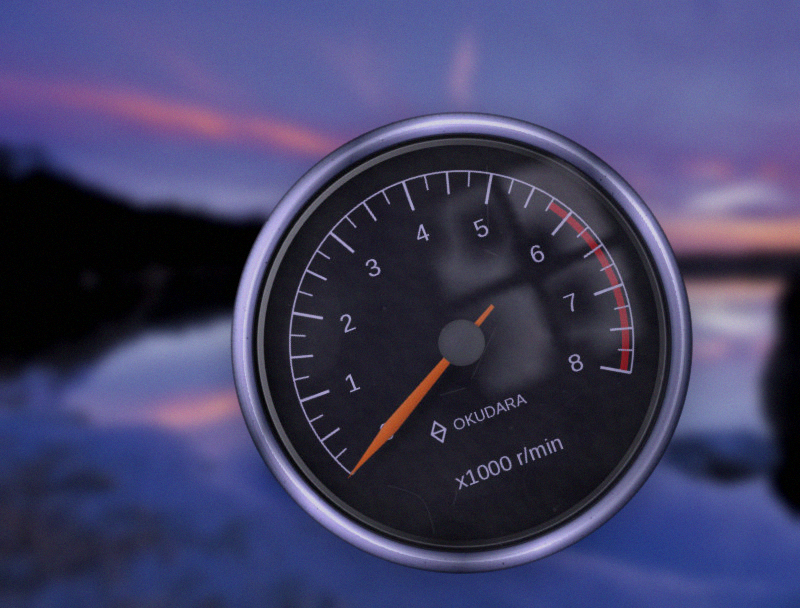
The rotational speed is 0rpm
